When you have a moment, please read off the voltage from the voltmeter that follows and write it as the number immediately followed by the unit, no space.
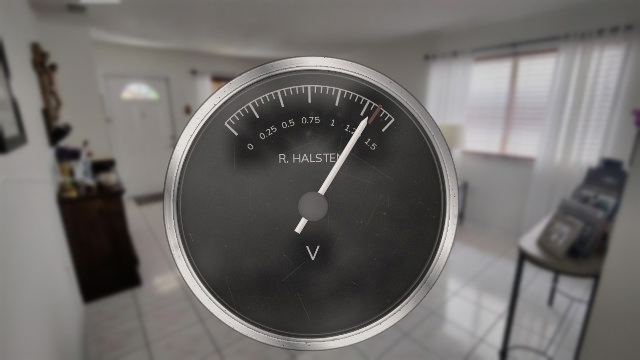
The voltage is 1.3V
